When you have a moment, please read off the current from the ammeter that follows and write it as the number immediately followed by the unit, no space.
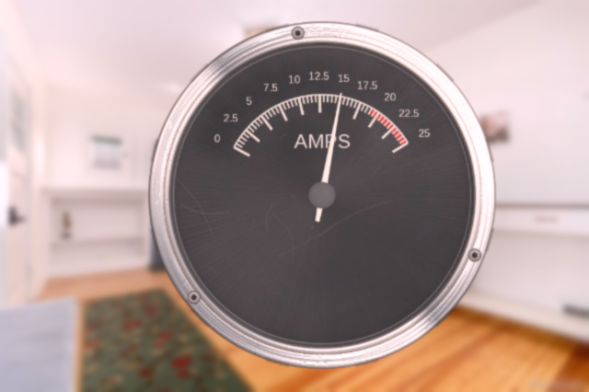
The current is 15A
